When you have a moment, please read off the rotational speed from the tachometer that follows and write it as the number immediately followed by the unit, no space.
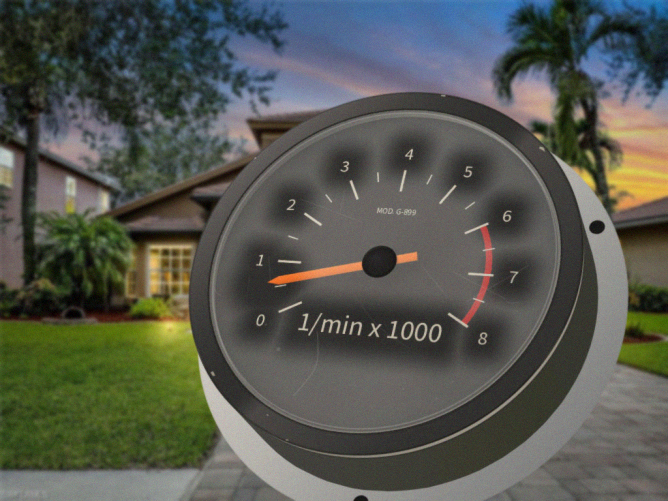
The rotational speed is 500rpm
